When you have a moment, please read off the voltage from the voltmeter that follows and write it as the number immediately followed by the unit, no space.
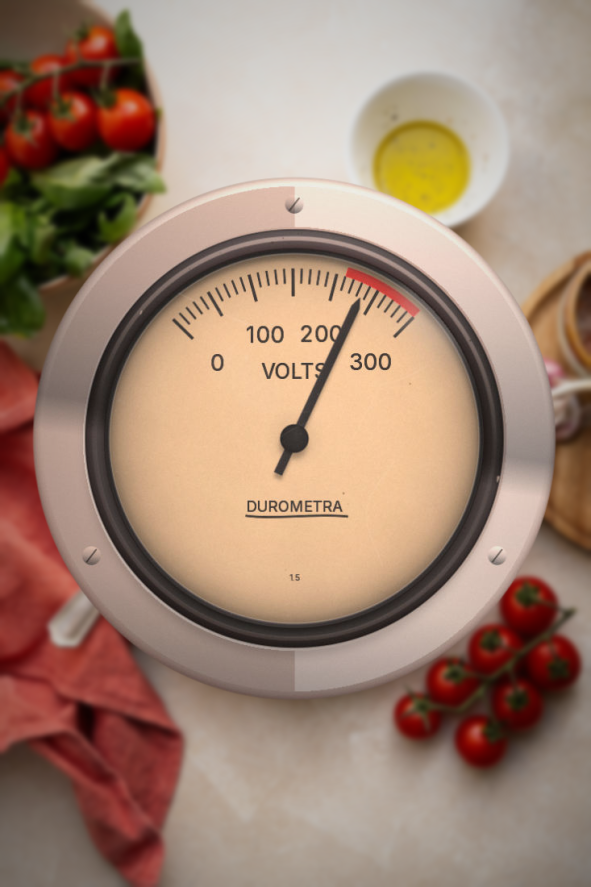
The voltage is 235V
